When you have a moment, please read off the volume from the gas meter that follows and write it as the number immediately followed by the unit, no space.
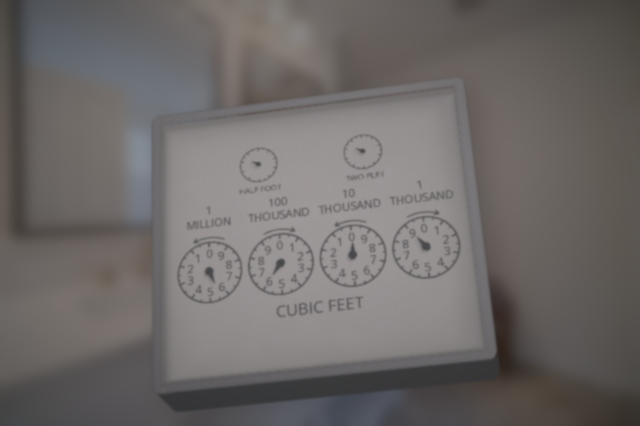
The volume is 559900ft³
